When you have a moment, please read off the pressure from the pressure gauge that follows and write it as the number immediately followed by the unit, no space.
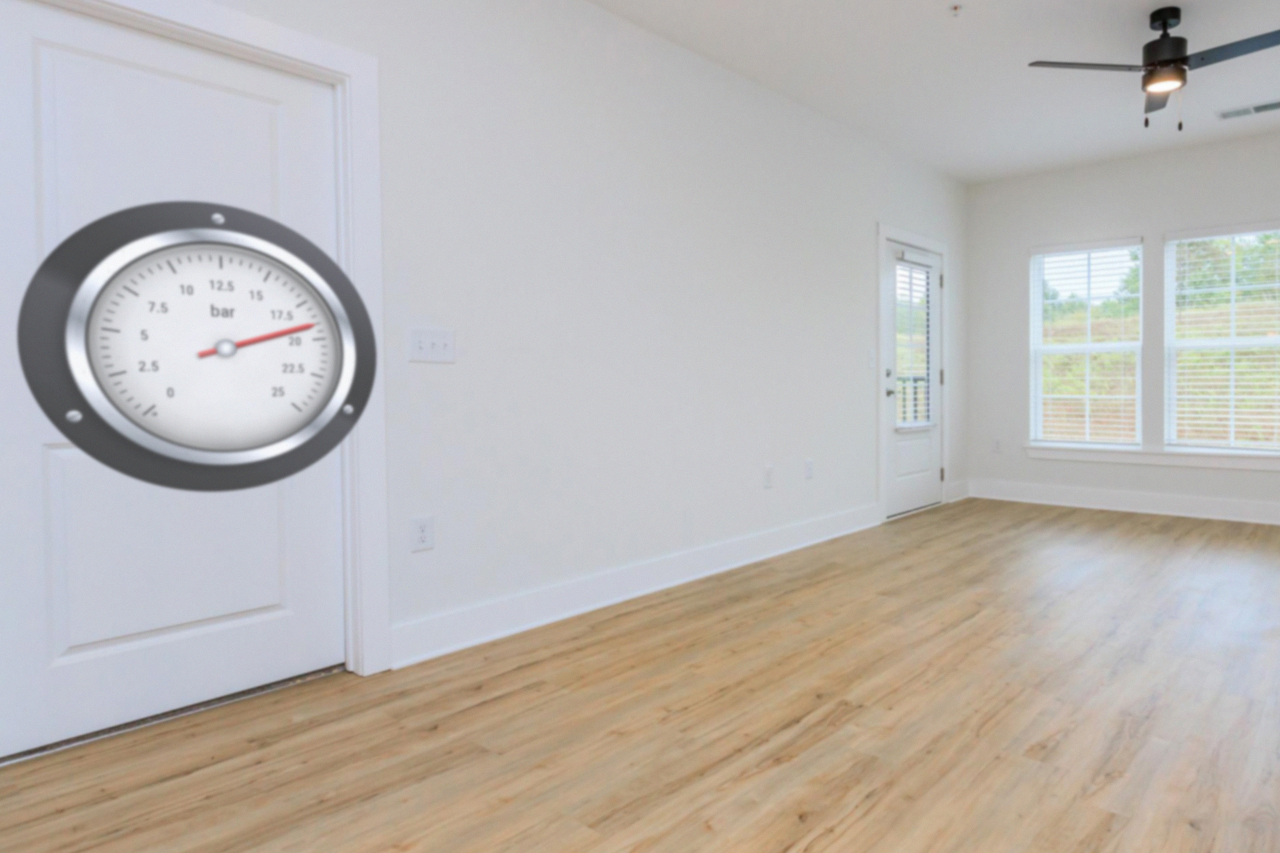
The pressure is 19bar
